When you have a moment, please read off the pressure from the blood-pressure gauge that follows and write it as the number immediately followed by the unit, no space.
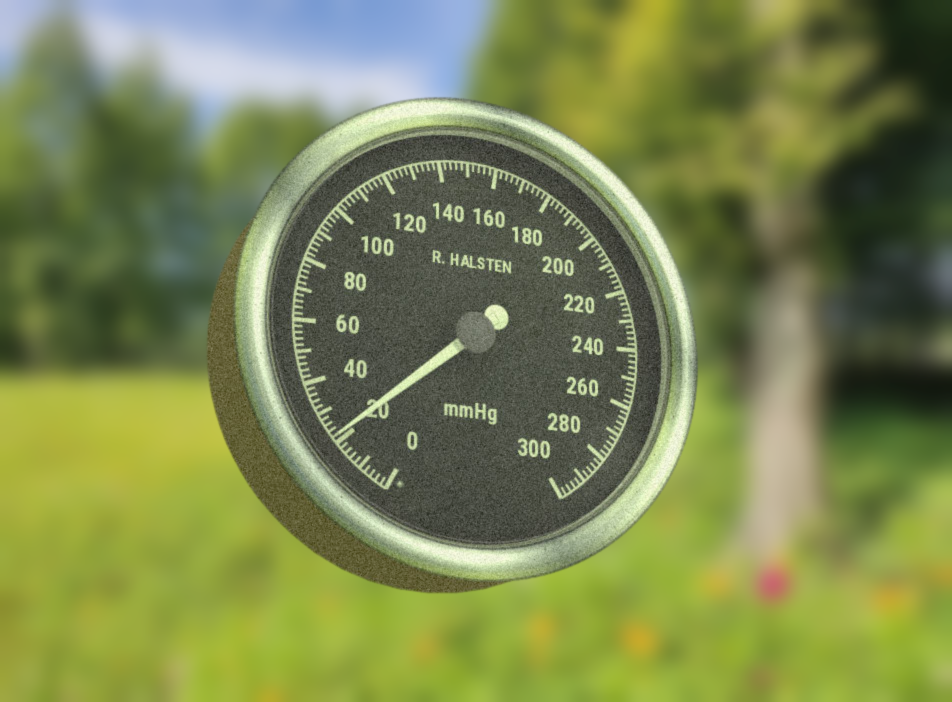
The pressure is 22mmHg
